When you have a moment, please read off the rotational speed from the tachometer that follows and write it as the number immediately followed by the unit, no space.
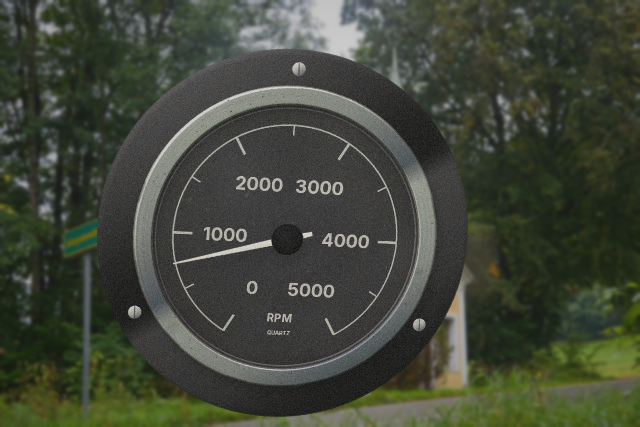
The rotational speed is 750rpm
